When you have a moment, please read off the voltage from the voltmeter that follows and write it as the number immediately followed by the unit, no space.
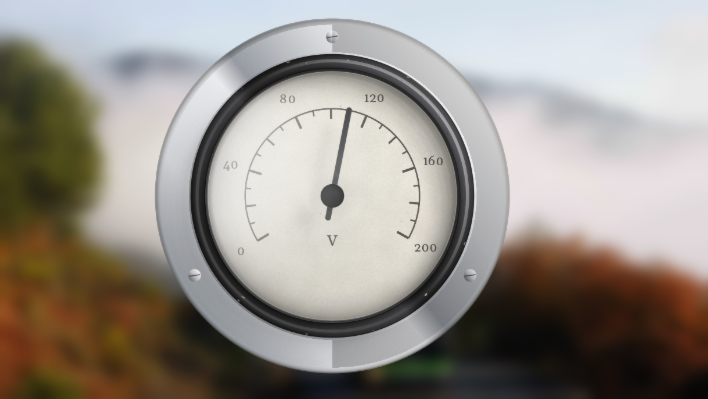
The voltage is 110V
